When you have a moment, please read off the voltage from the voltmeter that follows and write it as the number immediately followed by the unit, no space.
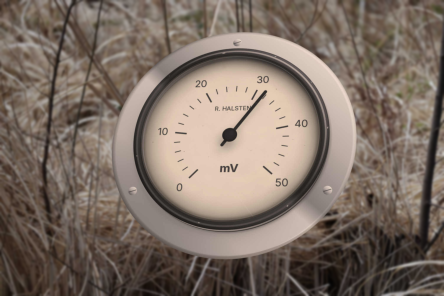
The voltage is 32mV
